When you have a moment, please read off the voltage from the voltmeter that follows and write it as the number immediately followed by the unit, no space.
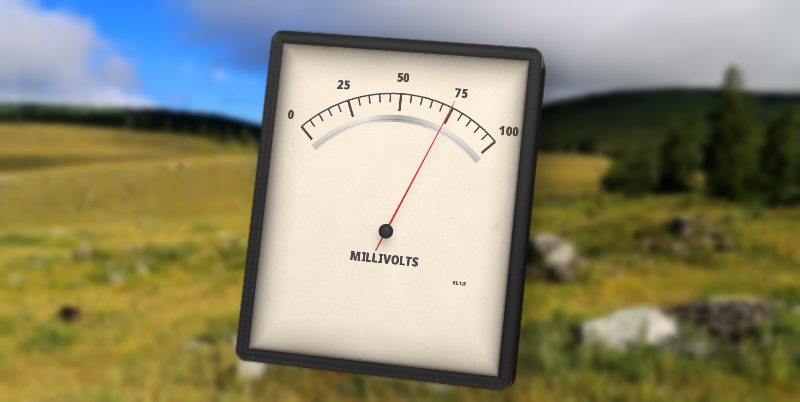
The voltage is 75mV
